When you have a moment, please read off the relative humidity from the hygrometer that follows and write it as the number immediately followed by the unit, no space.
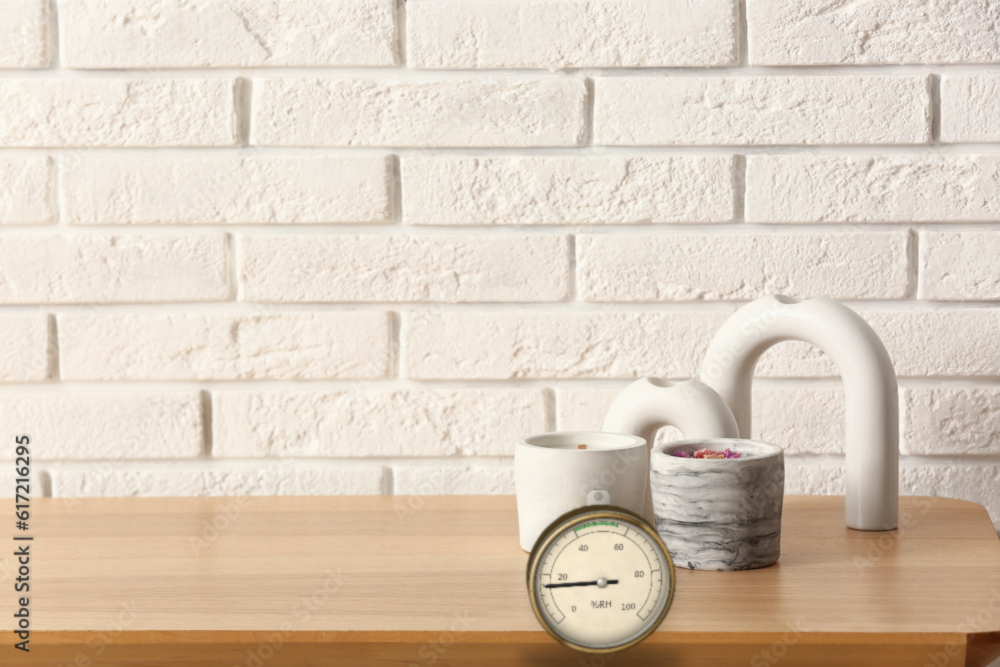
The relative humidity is 16%
